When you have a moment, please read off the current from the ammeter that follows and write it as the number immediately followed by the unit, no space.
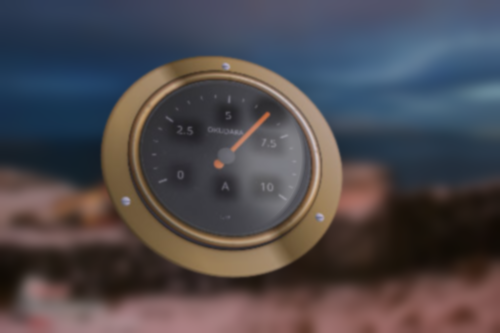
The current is 6.5A
